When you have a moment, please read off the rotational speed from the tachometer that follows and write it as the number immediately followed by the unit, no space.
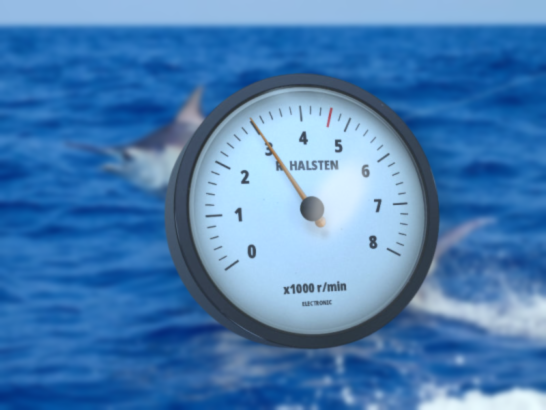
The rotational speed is 3000rpm
